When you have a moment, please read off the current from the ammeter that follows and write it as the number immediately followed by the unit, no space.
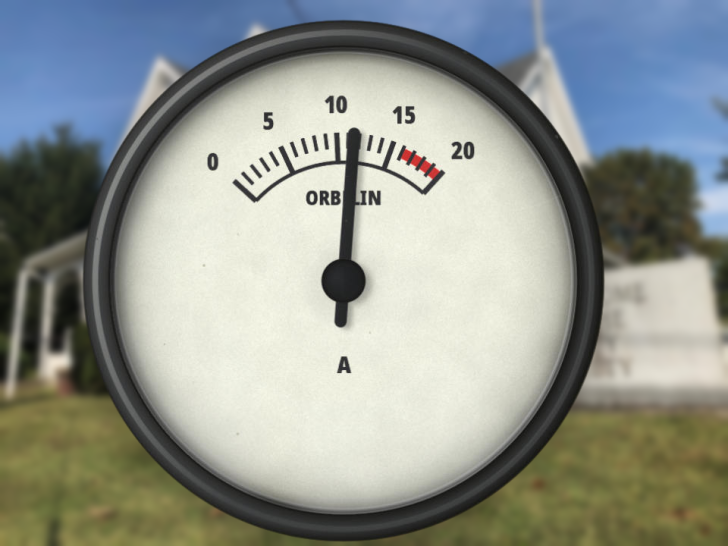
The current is 11.5A
